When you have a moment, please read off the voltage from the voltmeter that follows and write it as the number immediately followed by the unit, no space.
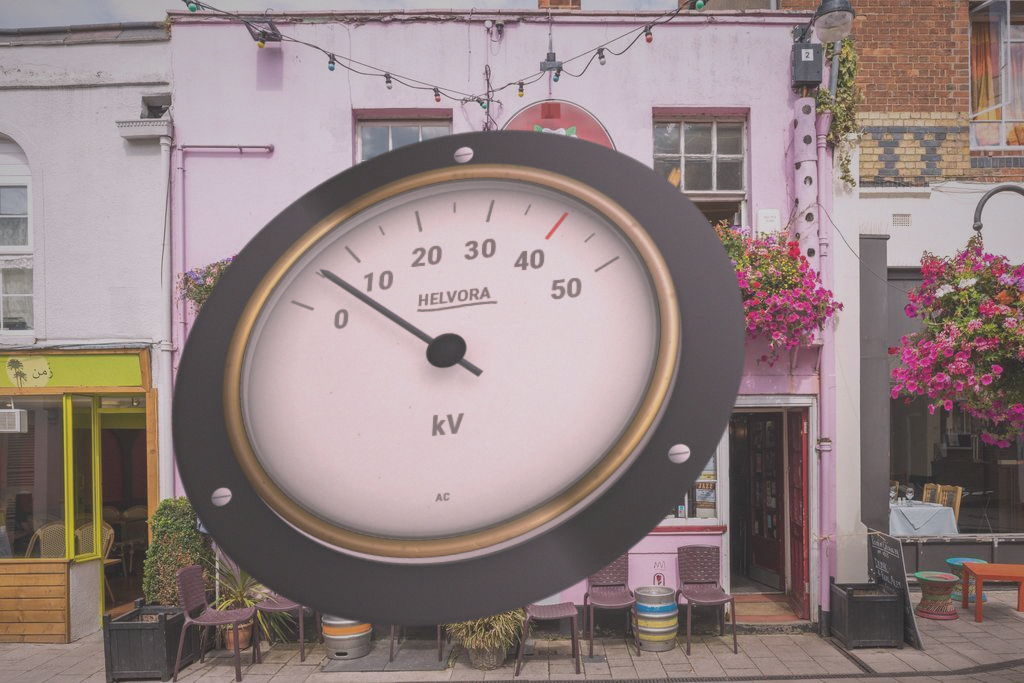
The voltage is 5kV
